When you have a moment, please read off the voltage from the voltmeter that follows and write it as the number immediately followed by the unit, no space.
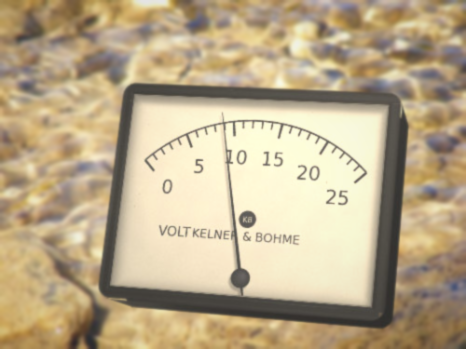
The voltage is 9V
